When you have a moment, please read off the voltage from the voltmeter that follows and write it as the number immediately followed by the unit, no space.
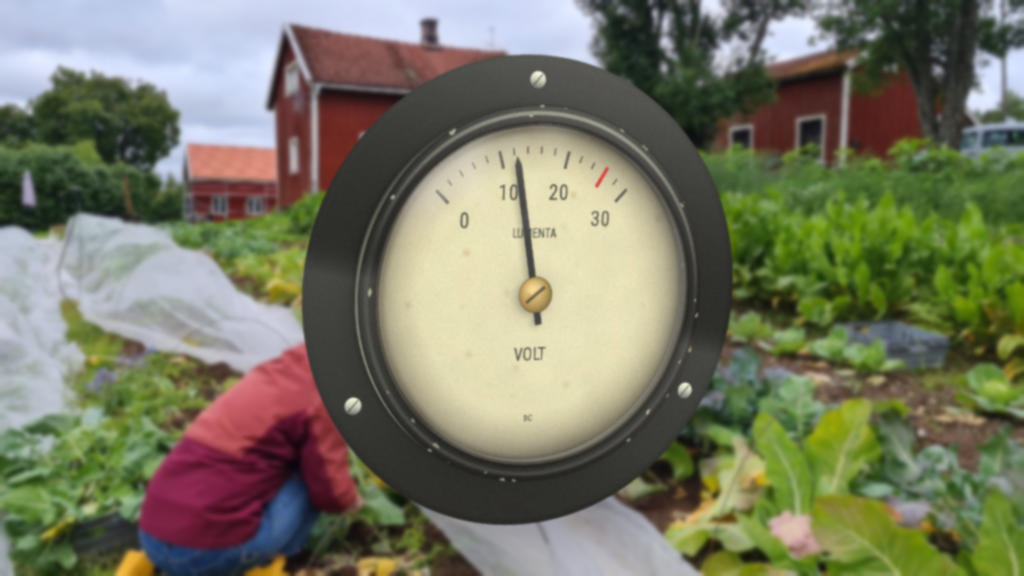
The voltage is 12V
